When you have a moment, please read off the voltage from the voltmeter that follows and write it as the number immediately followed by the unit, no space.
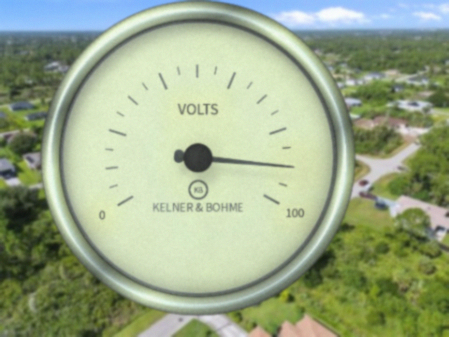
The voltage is 90V
